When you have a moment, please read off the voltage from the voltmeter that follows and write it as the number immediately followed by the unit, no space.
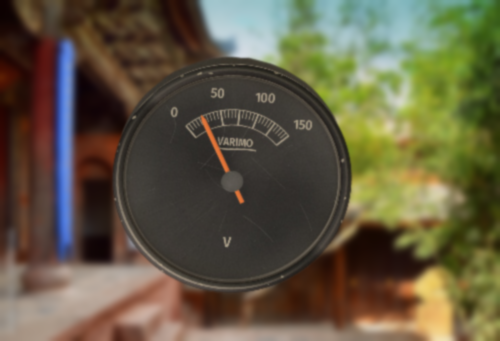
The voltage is 25V
